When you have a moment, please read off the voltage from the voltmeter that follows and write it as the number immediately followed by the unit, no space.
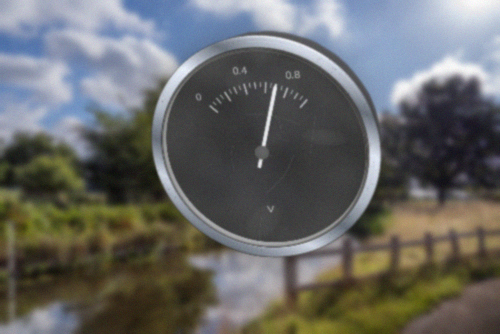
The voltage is 0.7V
